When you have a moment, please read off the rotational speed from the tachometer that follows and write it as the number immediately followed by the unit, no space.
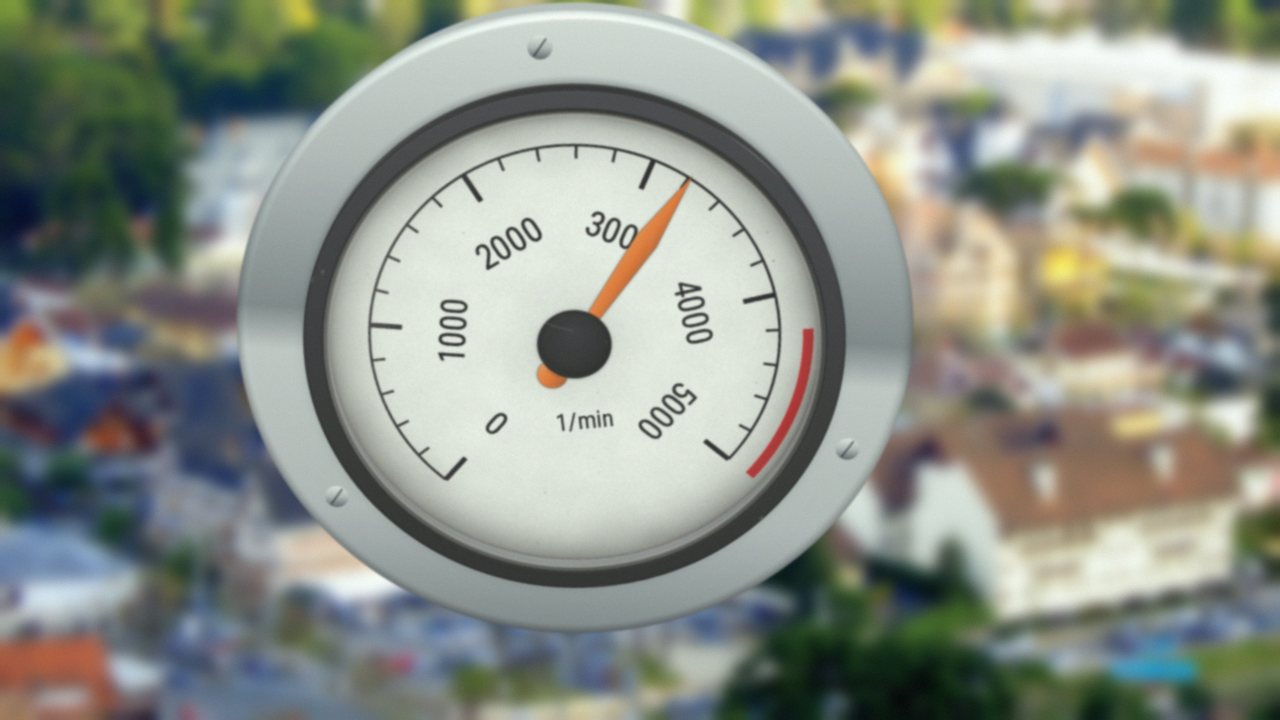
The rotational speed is 3200rpm
